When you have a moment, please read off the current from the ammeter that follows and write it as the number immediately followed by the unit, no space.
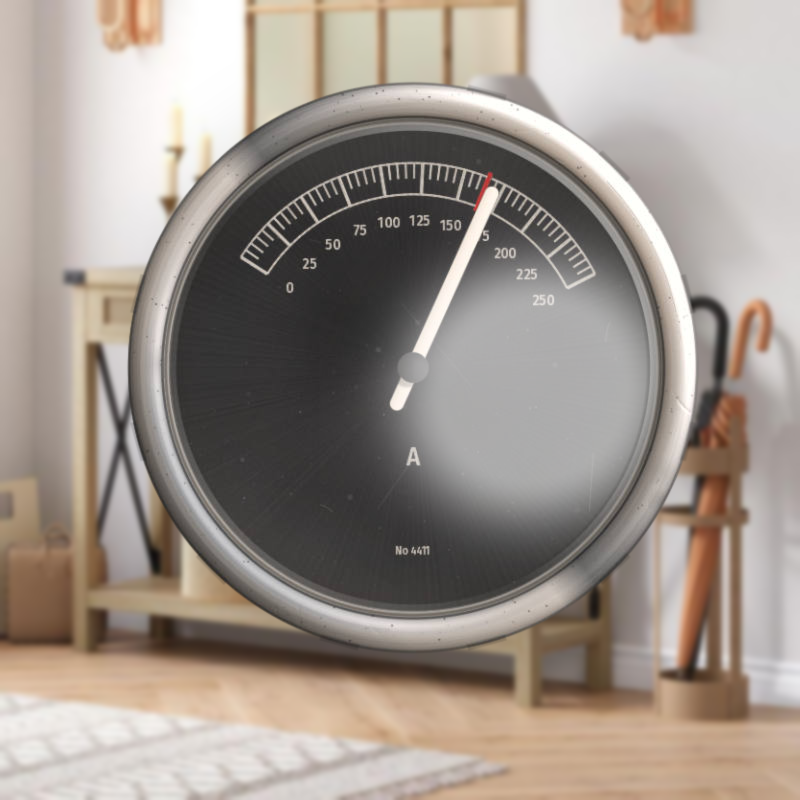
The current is 170A
